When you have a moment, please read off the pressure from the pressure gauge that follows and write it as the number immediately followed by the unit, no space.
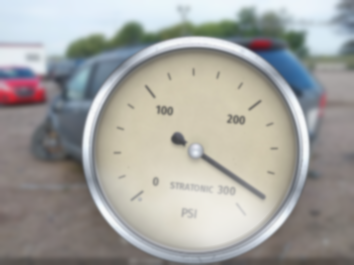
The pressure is 280psi
